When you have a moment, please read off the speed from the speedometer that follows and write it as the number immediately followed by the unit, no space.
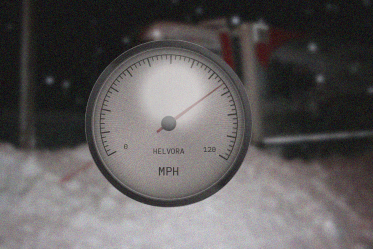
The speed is 86mph
